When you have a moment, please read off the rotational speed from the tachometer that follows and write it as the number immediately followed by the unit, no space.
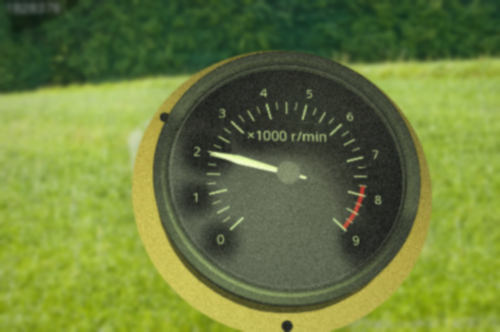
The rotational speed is 2000rpm
